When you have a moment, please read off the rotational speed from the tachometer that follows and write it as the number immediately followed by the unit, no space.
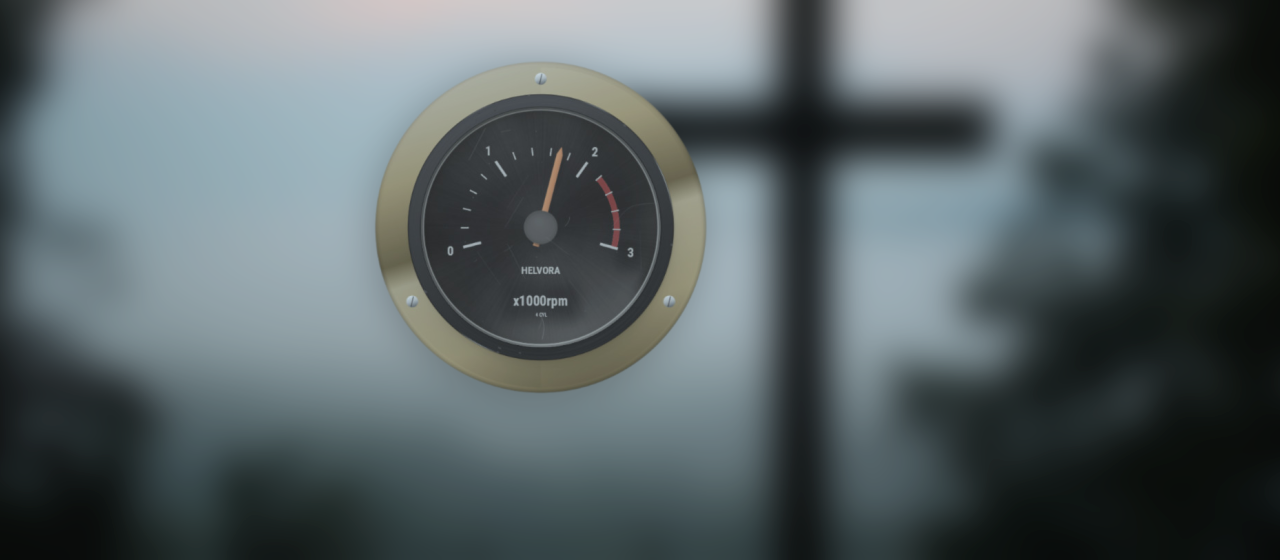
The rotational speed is 1700rpm
